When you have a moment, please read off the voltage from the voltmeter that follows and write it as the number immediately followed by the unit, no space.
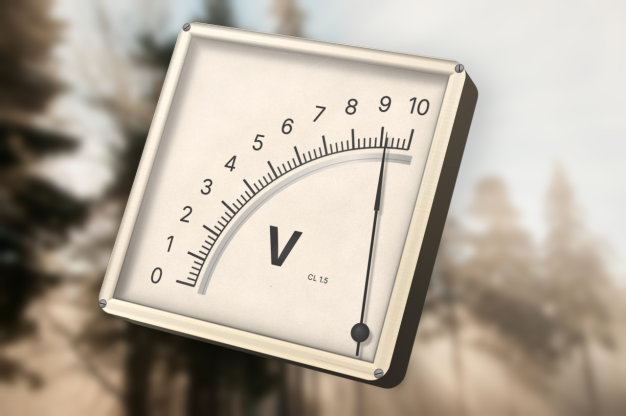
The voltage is 9.2V
